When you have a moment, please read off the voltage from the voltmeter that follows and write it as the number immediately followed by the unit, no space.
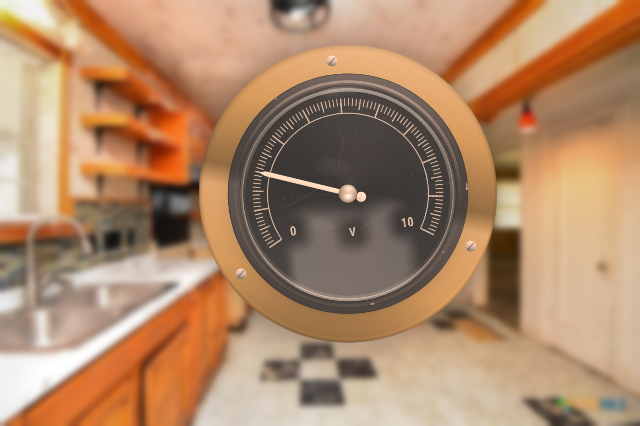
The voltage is 2V
